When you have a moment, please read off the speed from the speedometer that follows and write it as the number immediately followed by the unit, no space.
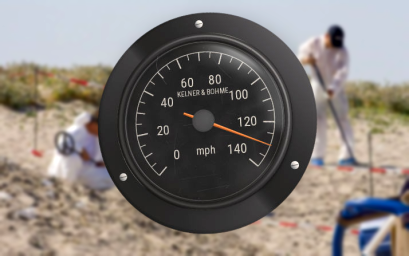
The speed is 130mph
